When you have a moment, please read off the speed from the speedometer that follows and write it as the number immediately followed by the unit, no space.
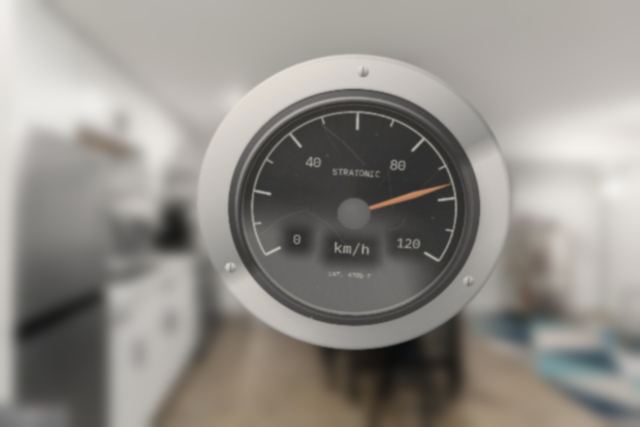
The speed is 95km/h
